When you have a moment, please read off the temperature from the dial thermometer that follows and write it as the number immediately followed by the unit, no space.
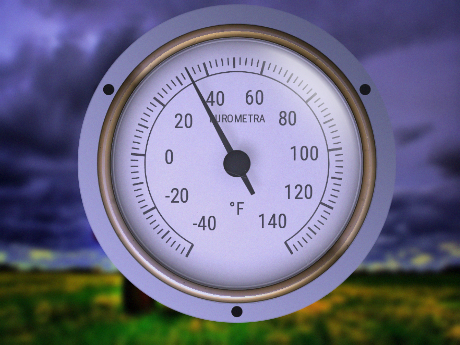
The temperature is 34°F
